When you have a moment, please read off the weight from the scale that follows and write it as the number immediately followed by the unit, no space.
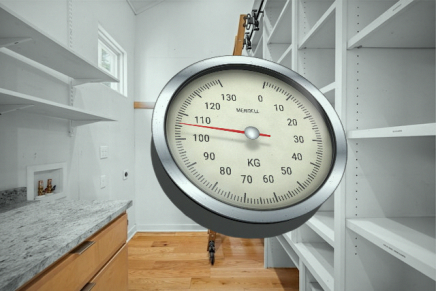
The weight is 105kg
